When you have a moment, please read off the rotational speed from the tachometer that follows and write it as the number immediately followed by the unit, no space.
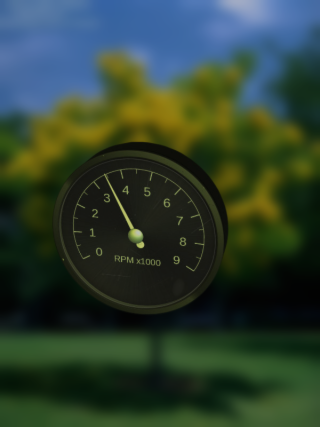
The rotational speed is 3500rpm
